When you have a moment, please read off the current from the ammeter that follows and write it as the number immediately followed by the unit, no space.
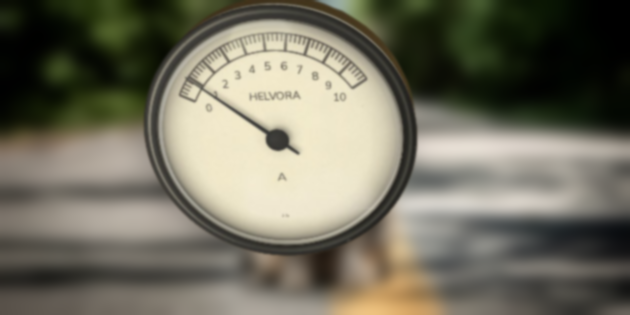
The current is 1A
